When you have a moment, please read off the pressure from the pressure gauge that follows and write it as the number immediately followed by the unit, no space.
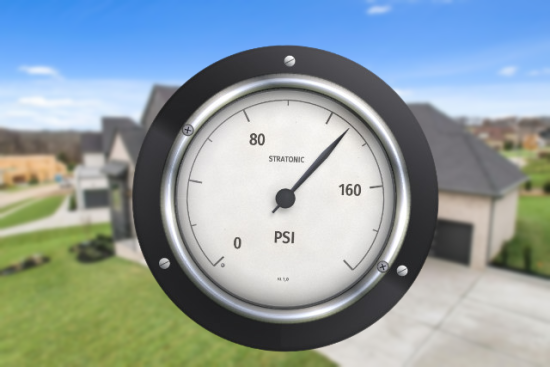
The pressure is 130psi
